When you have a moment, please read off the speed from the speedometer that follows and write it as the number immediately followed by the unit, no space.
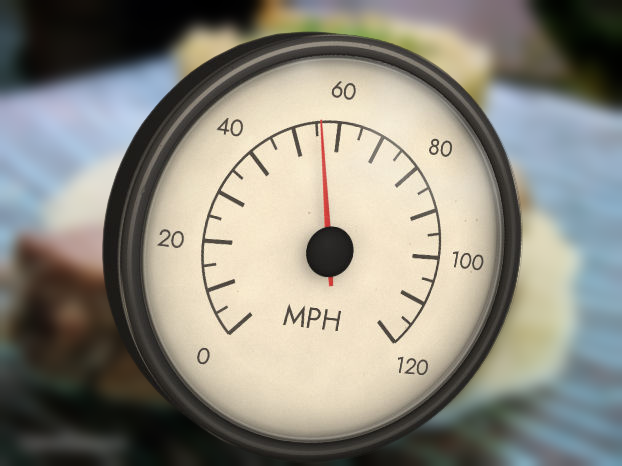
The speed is 55mph
